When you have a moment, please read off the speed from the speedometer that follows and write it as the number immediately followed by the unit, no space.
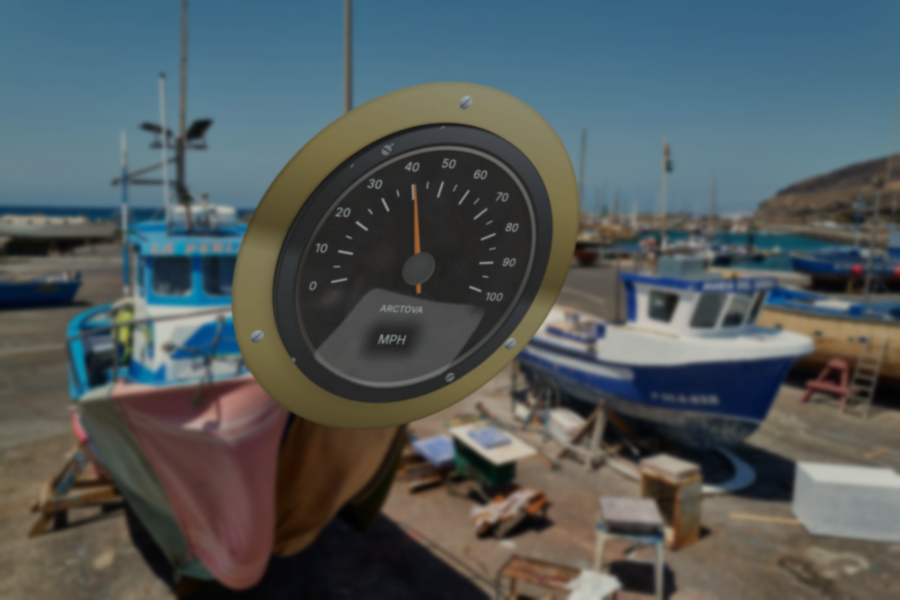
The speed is 40mph
